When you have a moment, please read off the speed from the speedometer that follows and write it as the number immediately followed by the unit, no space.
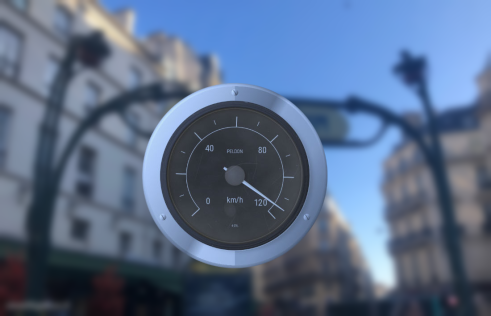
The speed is 115km/h
